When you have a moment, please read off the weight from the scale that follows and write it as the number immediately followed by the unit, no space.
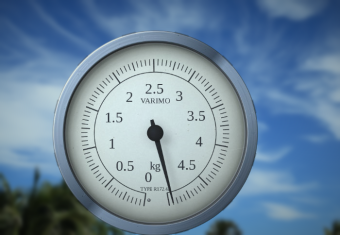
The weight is 4.95kg
